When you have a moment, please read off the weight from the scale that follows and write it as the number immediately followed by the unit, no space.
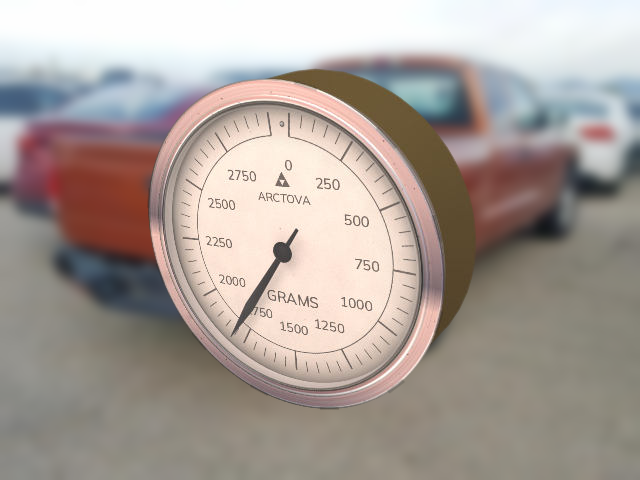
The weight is 1800g
